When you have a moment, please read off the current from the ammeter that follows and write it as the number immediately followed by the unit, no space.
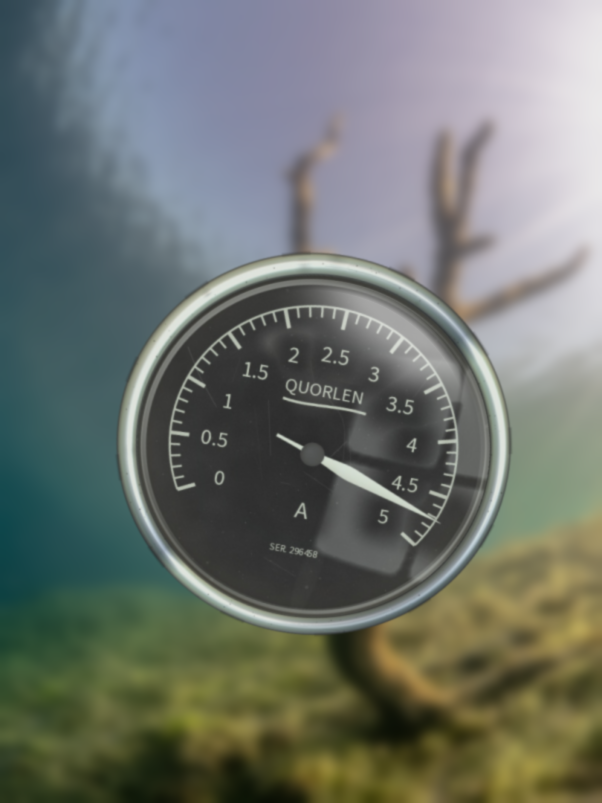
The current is 4.7A
